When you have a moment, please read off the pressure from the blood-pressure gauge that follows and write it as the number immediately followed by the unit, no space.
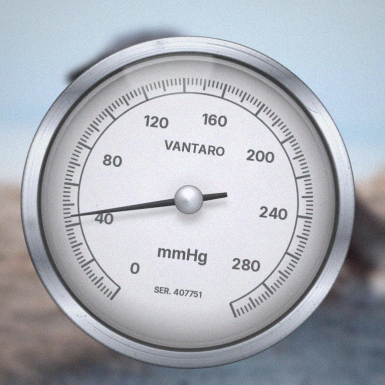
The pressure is 44mmHg
